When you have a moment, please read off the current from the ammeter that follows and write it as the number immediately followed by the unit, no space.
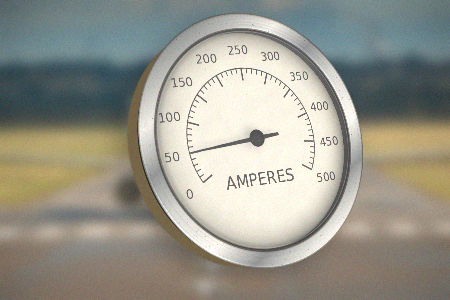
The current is 50A
